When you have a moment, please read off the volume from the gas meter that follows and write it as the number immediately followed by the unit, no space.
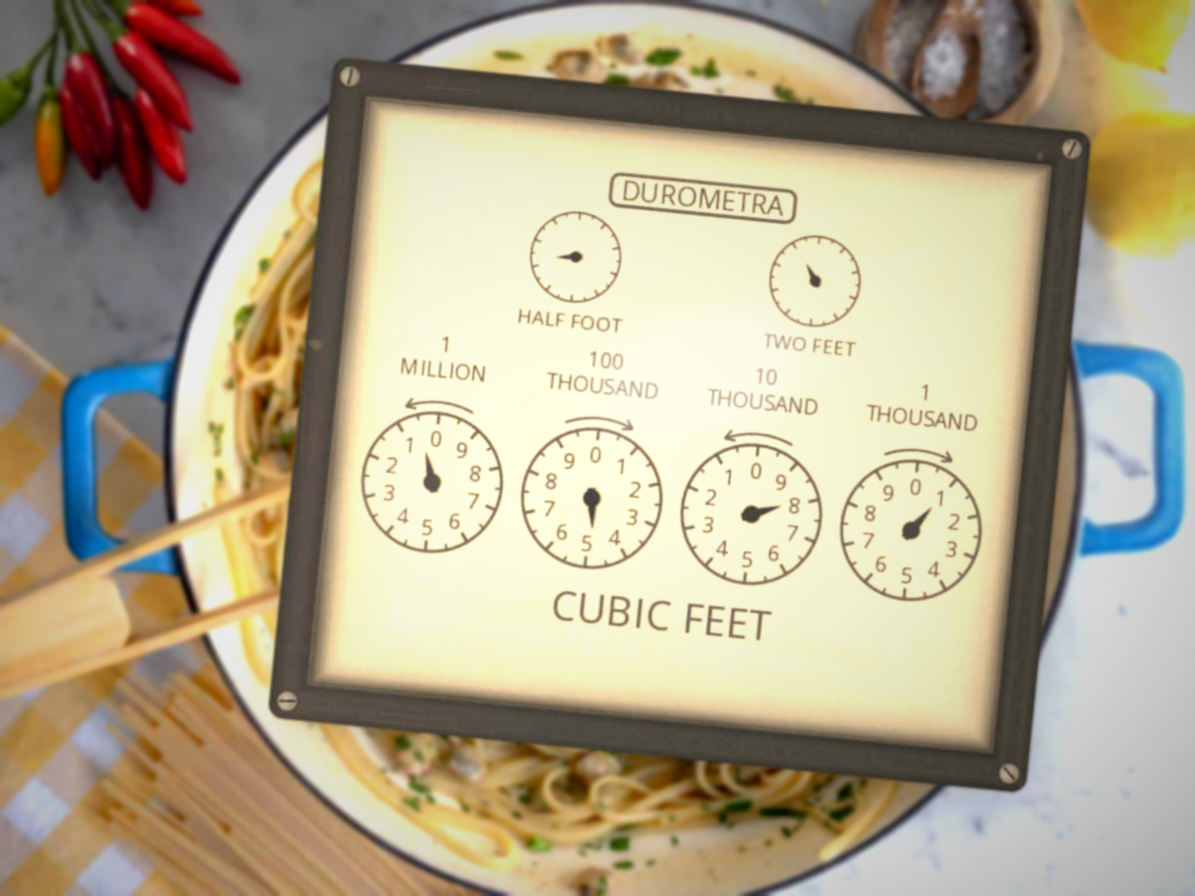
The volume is 48100ft³
